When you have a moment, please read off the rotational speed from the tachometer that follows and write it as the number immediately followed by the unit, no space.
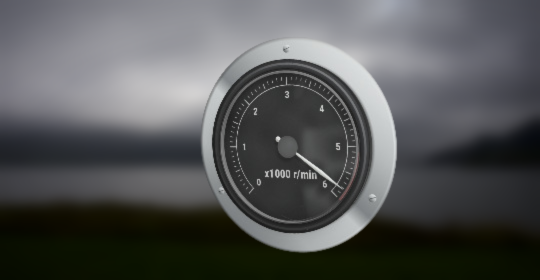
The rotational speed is 5800rpm
